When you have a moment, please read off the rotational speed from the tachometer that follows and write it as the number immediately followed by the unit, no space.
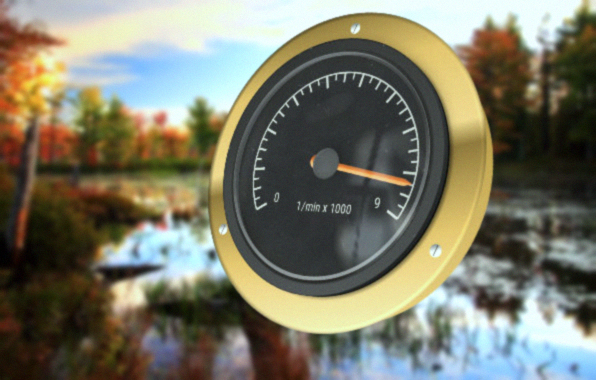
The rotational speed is 8250rpm
